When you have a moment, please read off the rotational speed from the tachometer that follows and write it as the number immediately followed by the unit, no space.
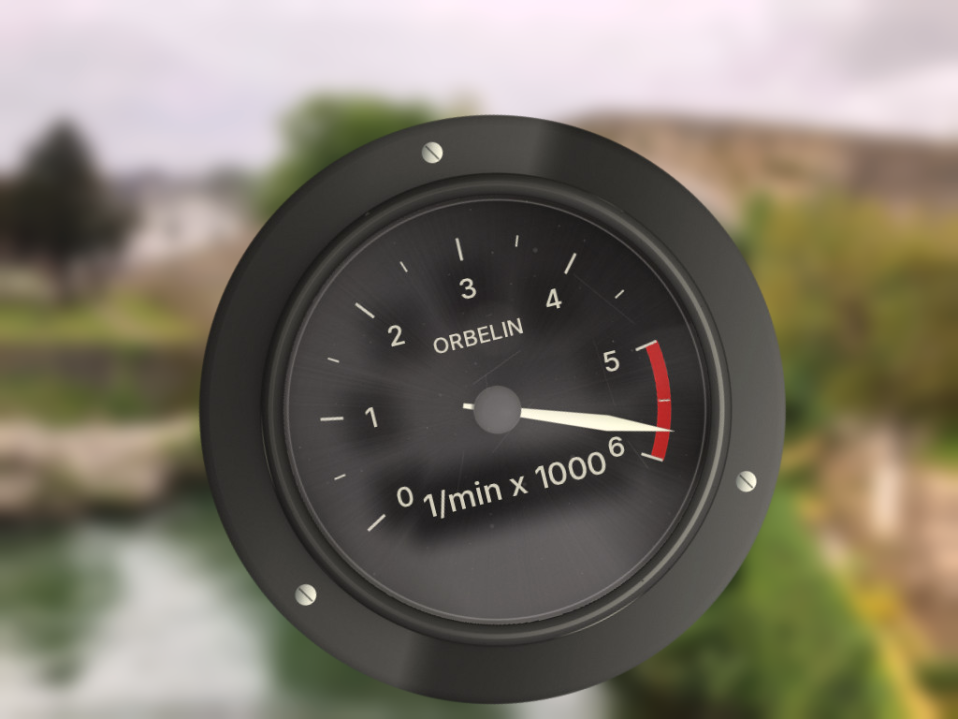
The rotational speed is 5750rpm
